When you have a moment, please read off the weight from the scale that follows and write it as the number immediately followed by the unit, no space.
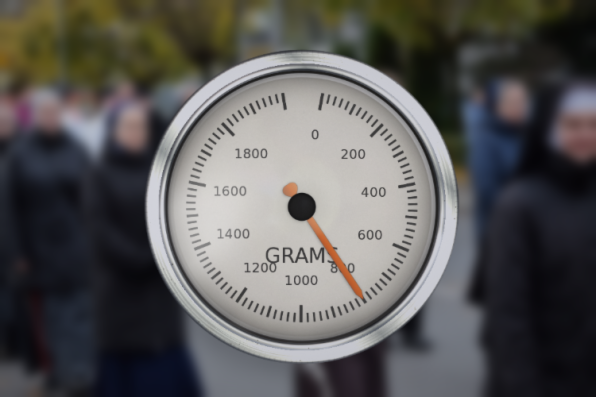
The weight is 800g
